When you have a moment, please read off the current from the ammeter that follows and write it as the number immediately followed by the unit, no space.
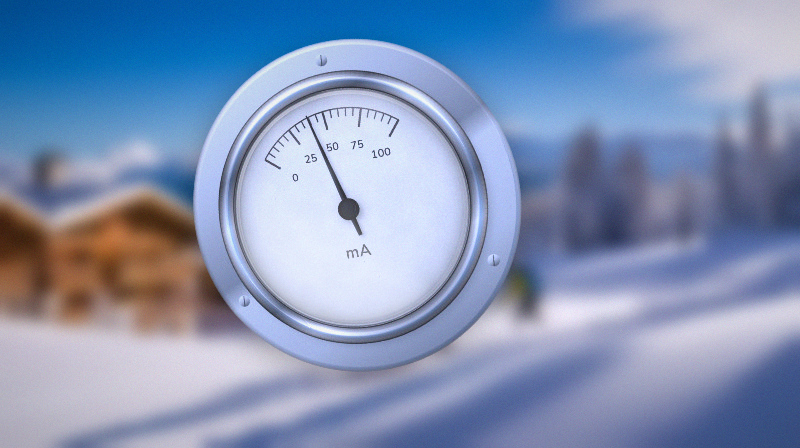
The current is 40mA
